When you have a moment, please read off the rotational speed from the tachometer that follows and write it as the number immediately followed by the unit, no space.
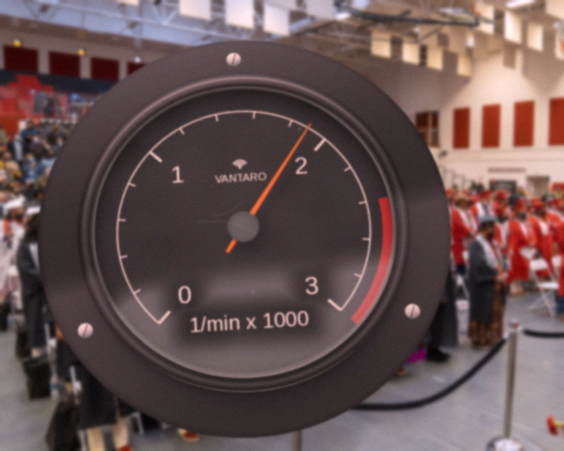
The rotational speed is 1900rpm
